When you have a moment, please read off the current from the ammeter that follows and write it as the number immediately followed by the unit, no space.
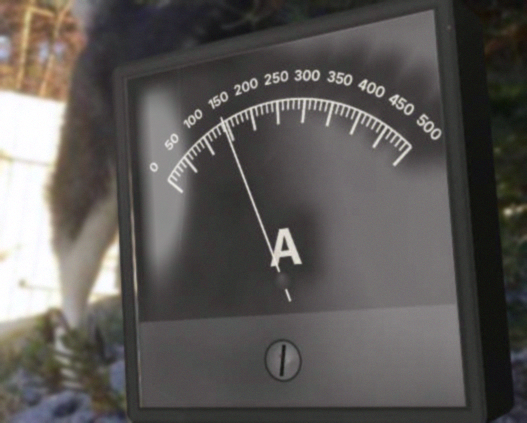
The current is 150A
